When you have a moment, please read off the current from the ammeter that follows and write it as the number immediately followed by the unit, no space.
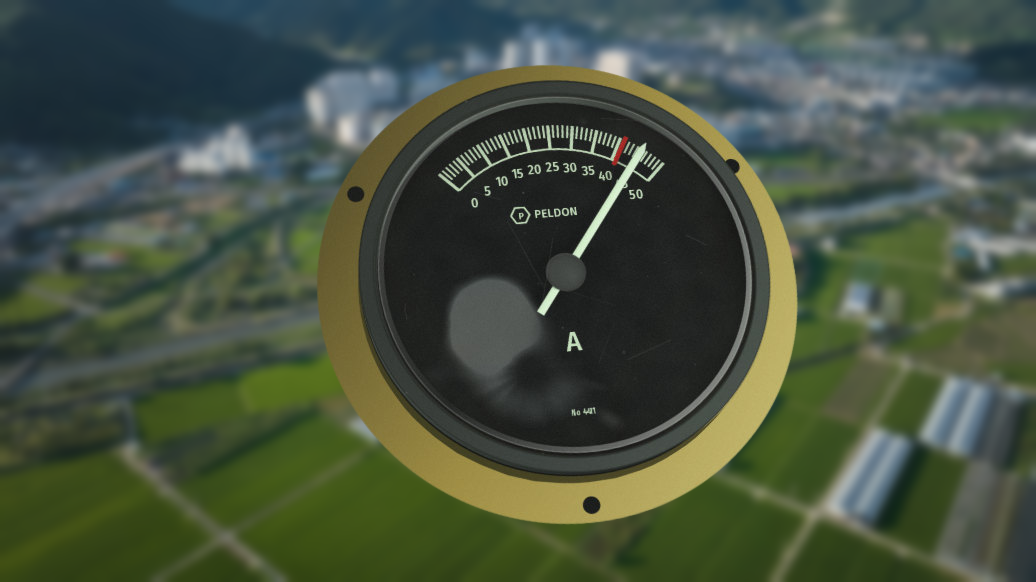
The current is 45A
